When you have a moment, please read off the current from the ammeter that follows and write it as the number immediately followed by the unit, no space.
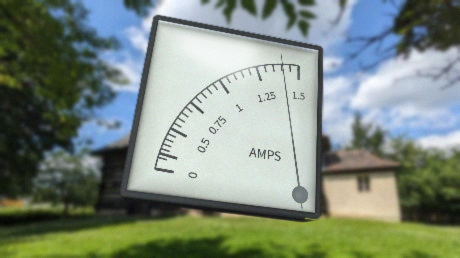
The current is 1.4A
